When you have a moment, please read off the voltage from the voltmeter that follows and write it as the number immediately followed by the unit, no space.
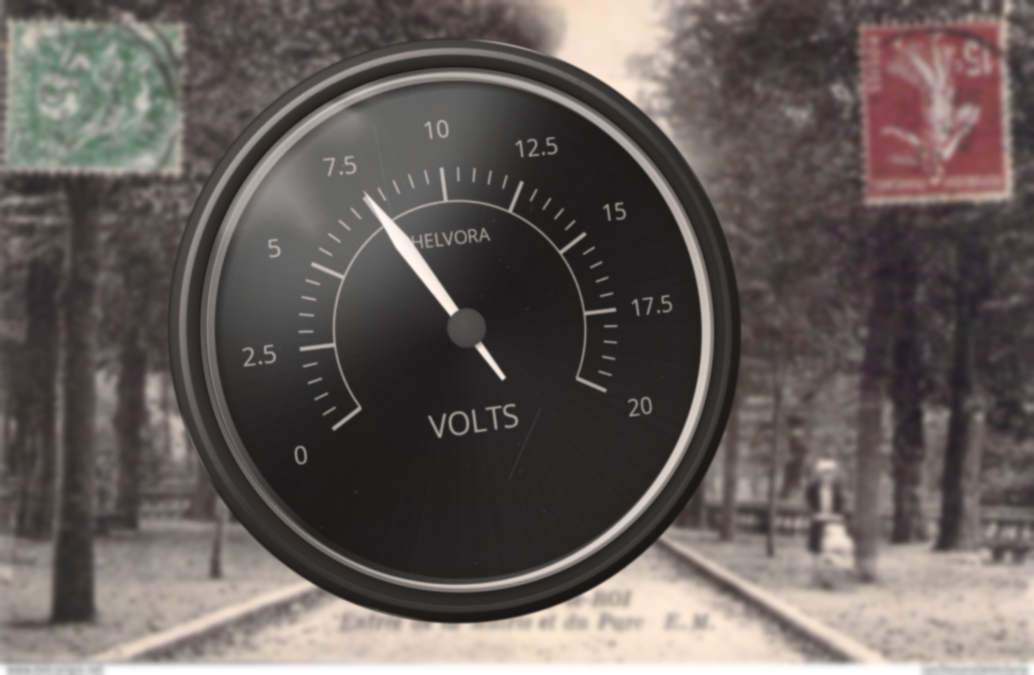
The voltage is 7.5V
